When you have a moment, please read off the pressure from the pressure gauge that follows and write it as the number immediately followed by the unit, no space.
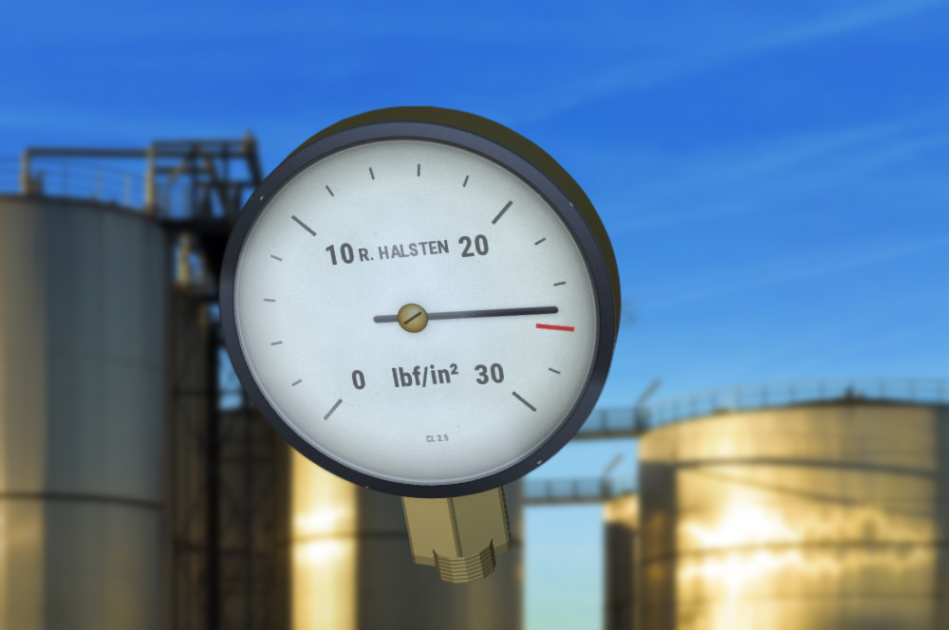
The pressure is 25psi
